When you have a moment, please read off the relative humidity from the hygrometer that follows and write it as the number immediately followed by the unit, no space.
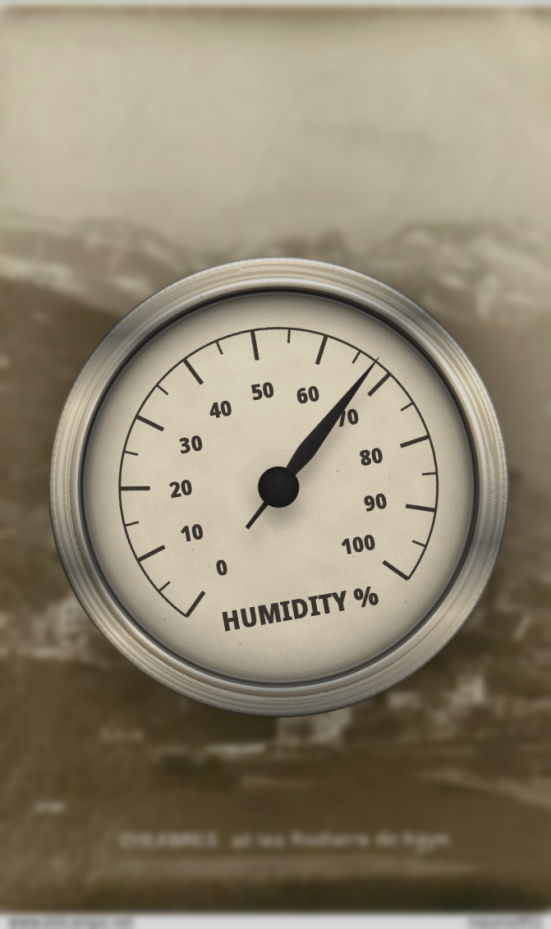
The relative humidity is 67.5%
